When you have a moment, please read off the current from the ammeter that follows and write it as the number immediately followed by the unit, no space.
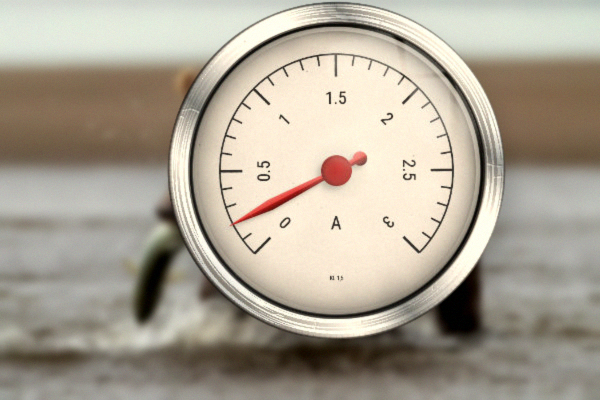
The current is 0.2A
